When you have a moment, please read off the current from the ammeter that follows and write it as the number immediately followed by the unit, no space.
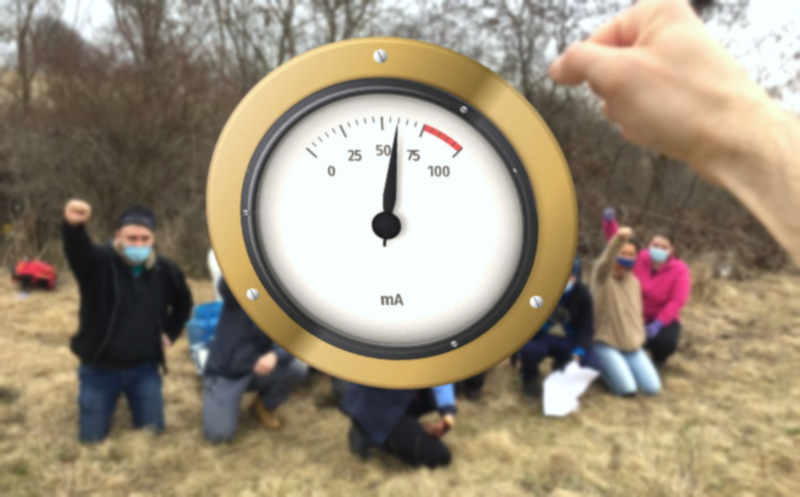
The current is 60mA
